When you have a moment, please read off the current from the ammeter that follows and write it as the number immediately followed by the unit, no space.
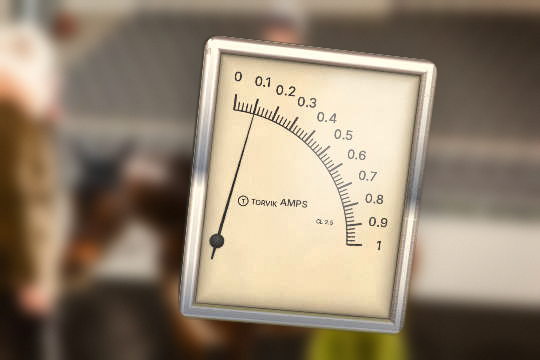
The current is 0.1A
